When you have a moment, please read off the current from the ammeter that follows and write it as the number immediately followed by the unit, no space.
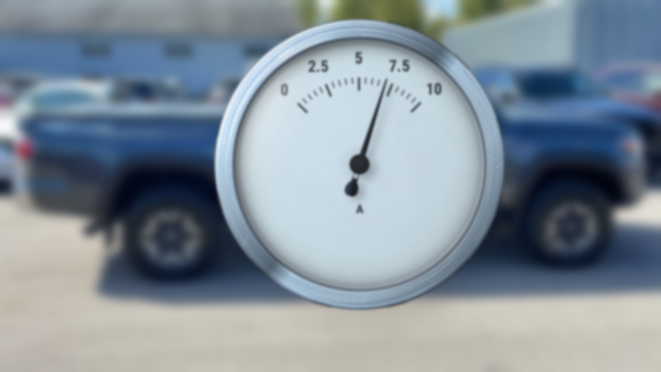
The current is 7A
